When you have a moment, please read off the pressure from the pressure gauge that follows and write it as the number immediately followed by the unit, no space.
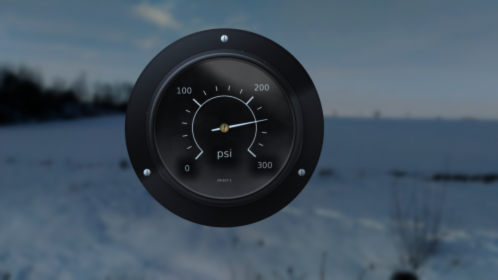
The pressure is 240psi
